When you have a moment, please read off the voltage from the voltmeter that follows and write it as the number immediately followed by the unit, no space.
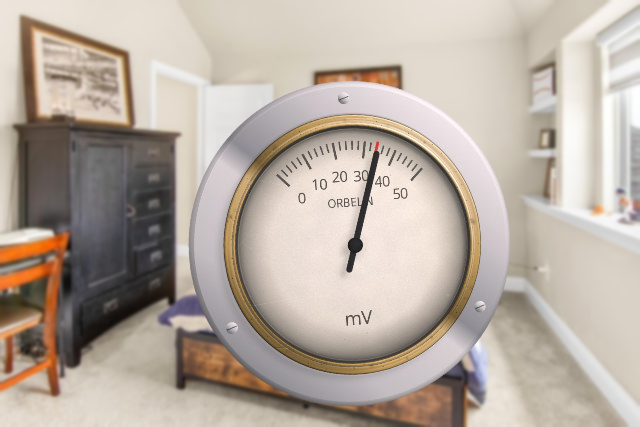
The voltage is 34mV
